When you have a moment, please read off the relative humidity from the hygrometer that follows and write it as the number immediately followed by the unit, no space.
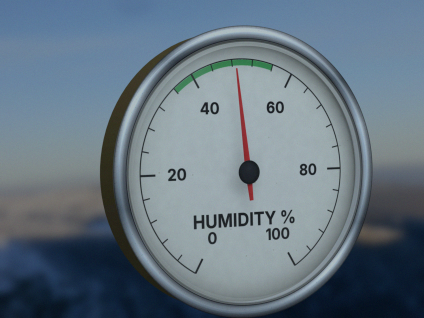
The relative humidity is 48%
